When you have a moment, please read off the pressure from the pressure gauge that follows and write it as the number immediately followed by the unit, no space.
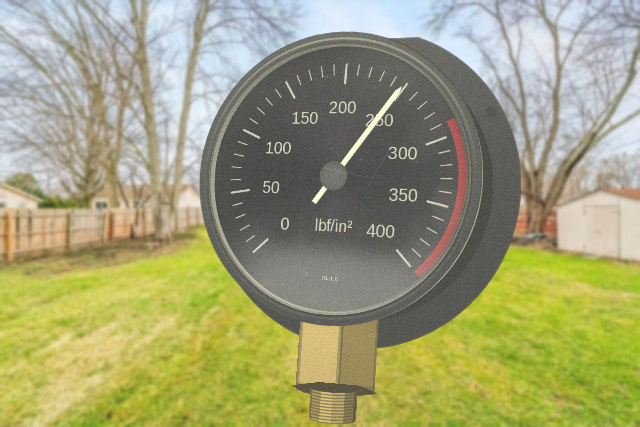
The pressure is 250psi
